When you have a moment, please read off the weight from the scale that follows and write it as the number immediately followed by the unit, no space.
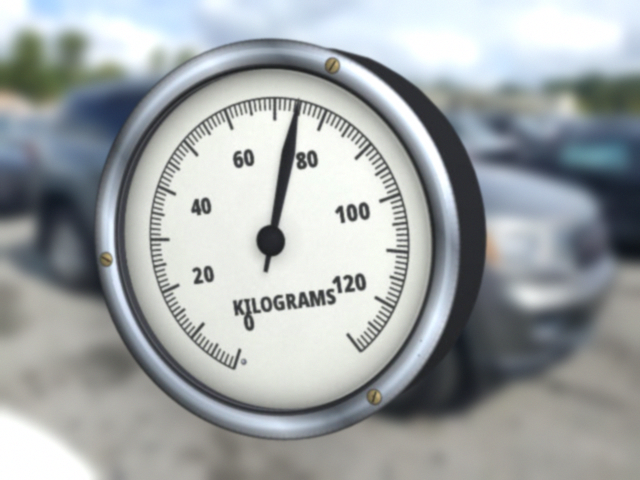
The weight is 75kg
